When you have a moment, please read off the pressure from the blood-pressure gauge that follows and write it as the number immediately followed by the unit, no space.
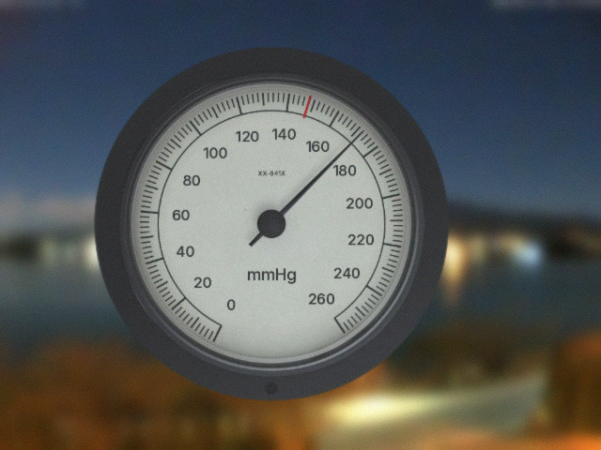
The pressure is 172mmHg
